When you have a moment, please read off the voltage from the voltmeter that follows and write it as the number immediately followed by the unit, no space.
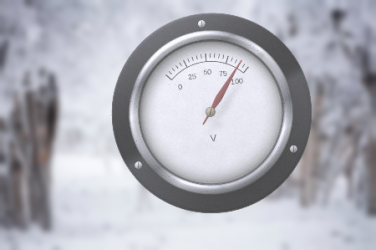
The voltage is 90V
